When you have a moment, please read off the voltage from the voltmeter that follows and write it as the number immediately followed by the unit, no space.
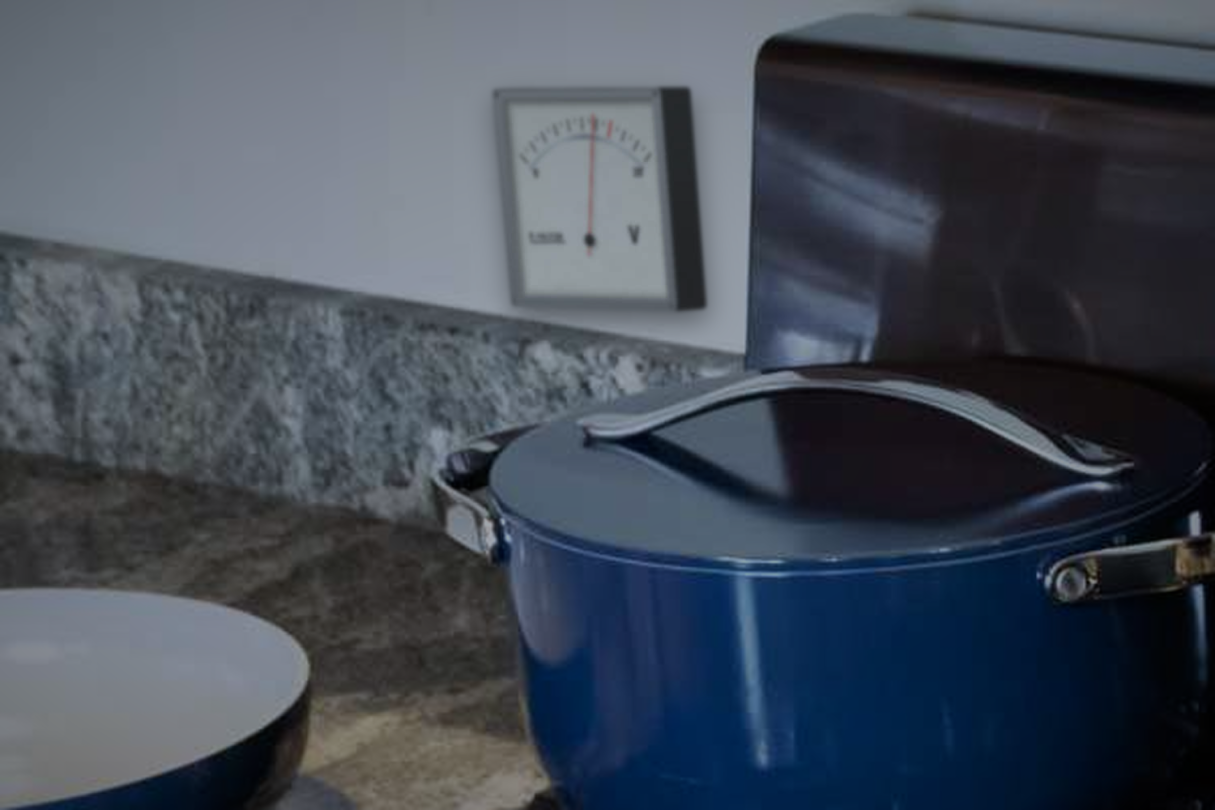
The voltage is 12V
